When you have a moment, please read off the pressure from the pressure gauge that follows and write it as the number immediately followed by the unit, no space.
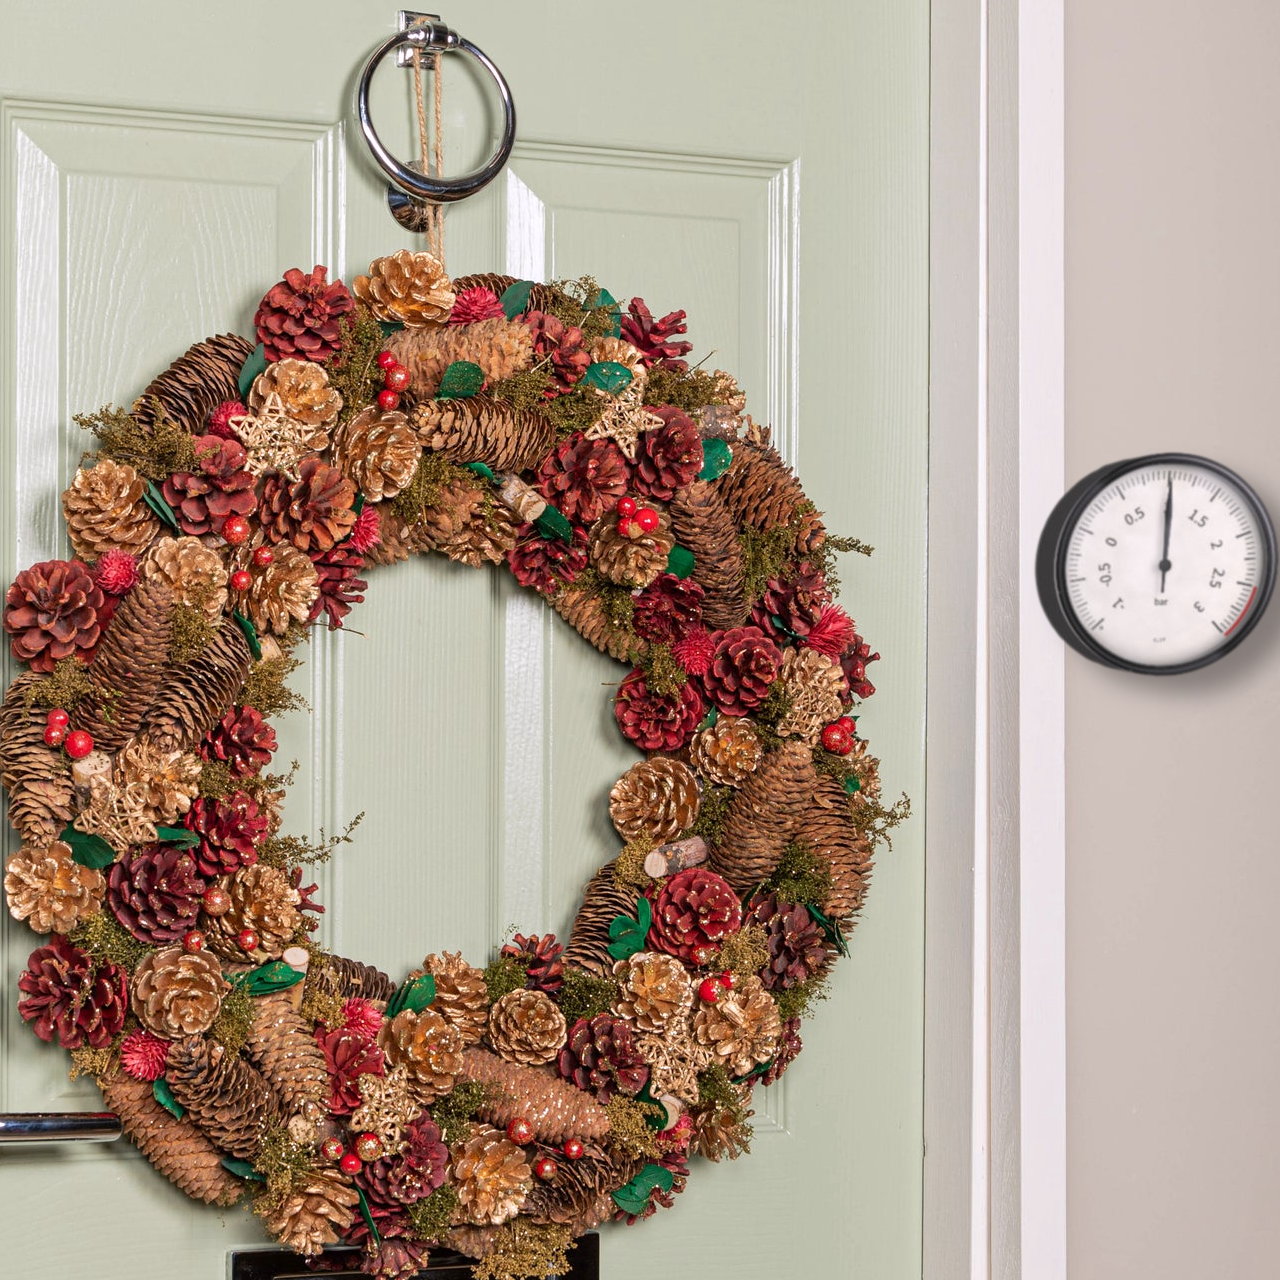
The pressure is 1bar
